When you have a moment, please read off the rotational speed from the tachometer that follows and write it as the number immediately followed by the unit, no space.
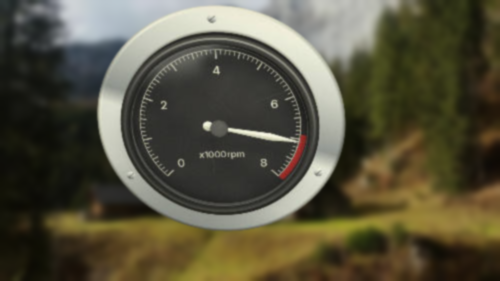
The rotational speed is 7000rpm
